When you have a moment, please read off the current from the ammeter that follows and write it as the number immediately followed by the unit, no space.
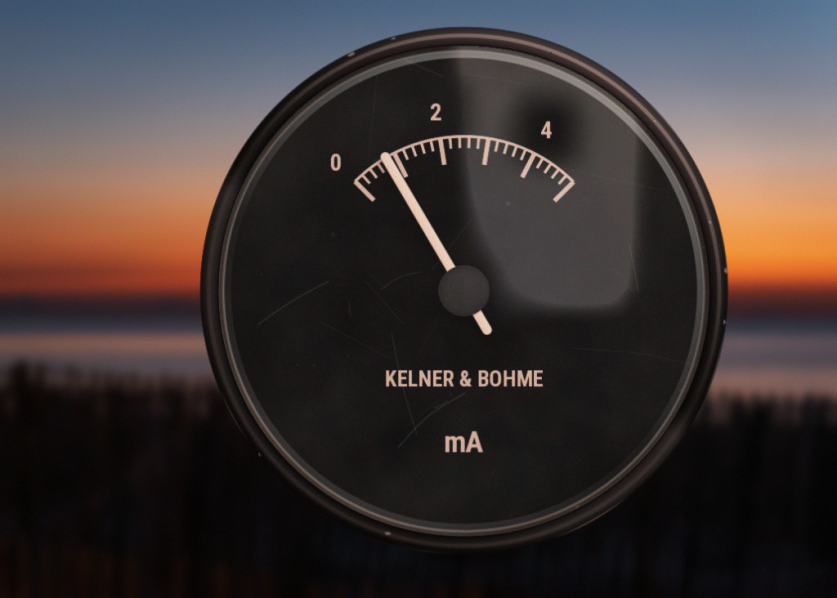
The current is 0.8mA
